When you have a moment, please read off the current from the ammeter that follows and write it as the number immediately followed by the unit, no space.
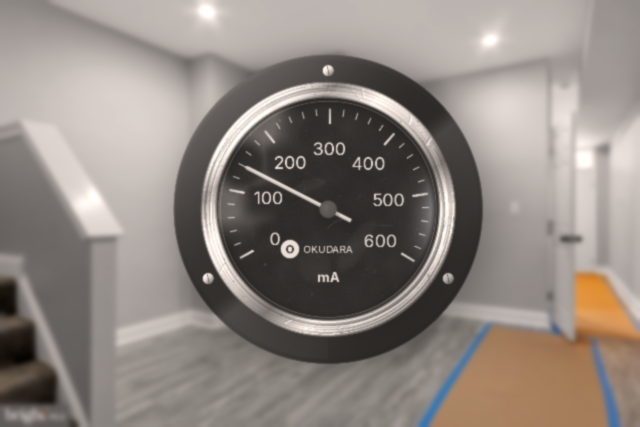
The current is 140mA
